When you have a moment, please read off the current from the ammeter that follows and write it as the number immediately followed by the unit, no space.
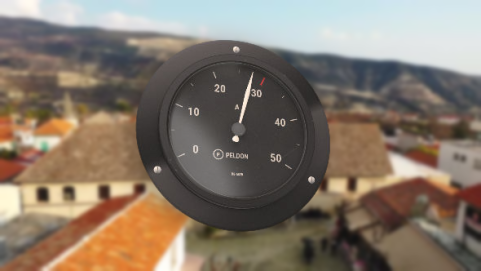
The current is 27.5A
